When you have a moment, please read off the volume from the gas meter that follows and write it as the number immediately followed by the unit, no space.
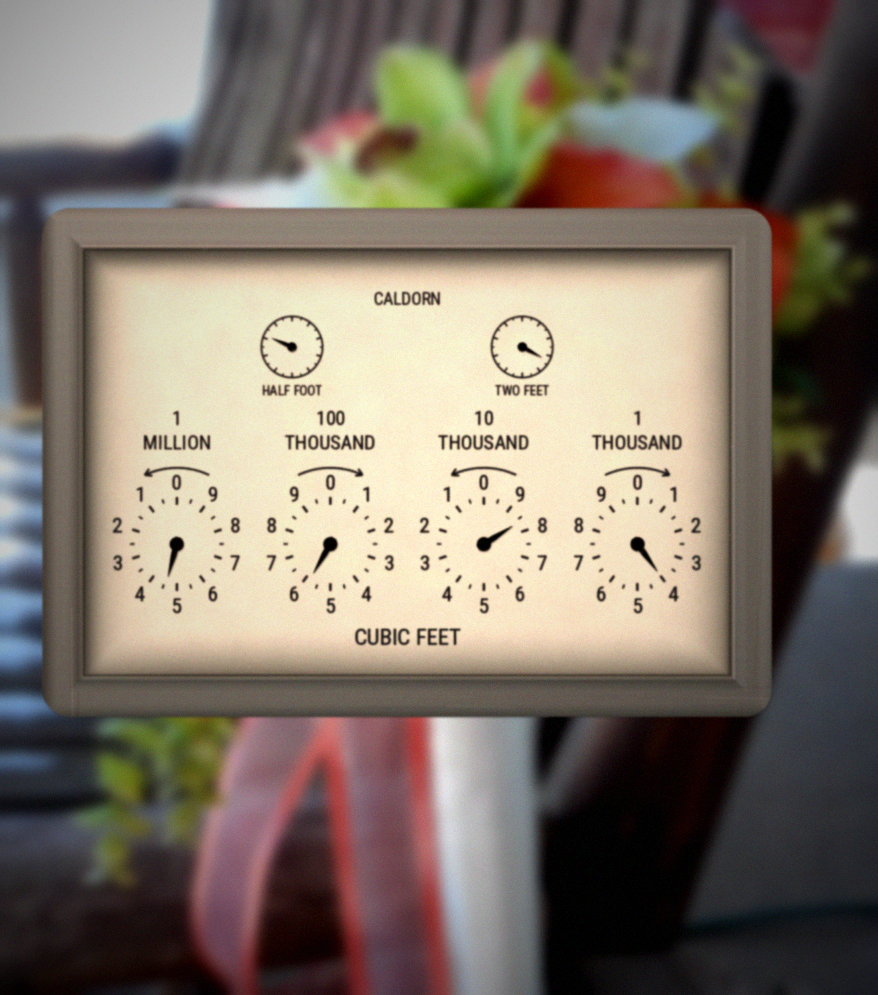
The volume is 458400ft³
